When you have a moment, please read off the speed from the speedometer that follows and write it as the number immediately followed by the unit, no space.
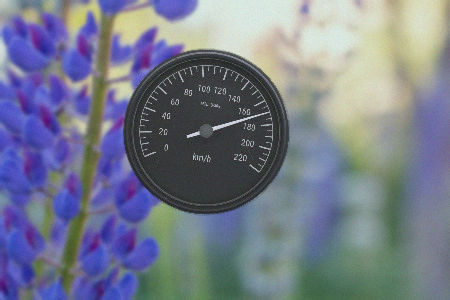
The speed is 170km/h
